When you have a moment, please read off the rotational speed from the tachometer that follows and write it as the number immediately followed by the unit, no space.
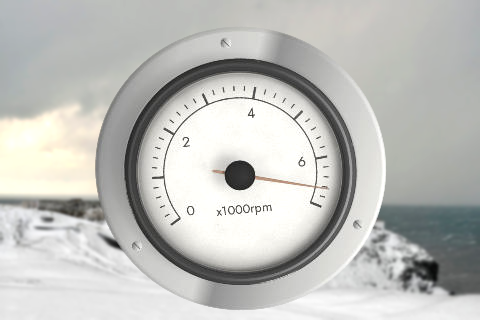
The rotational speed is 6600rpm
